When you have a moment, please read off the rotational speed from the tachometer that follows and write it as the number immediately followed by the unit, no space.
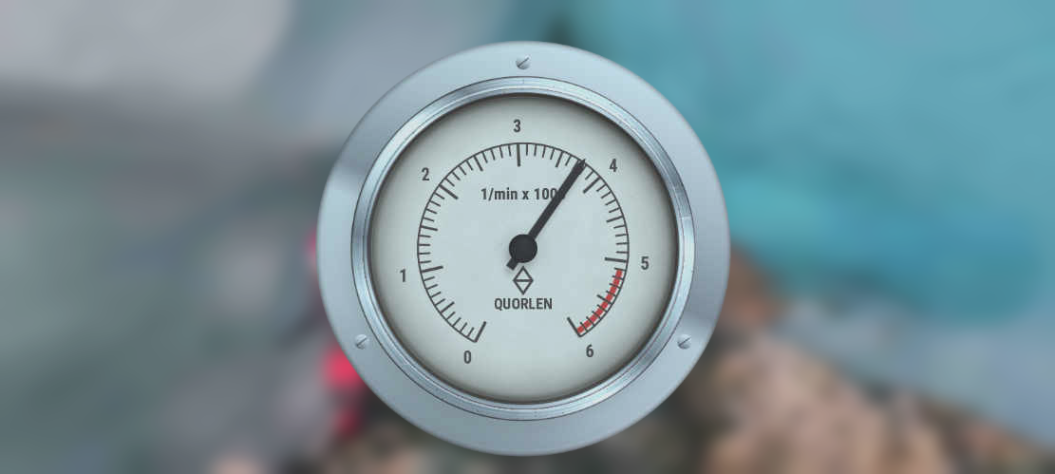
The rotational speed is 3750rpm
